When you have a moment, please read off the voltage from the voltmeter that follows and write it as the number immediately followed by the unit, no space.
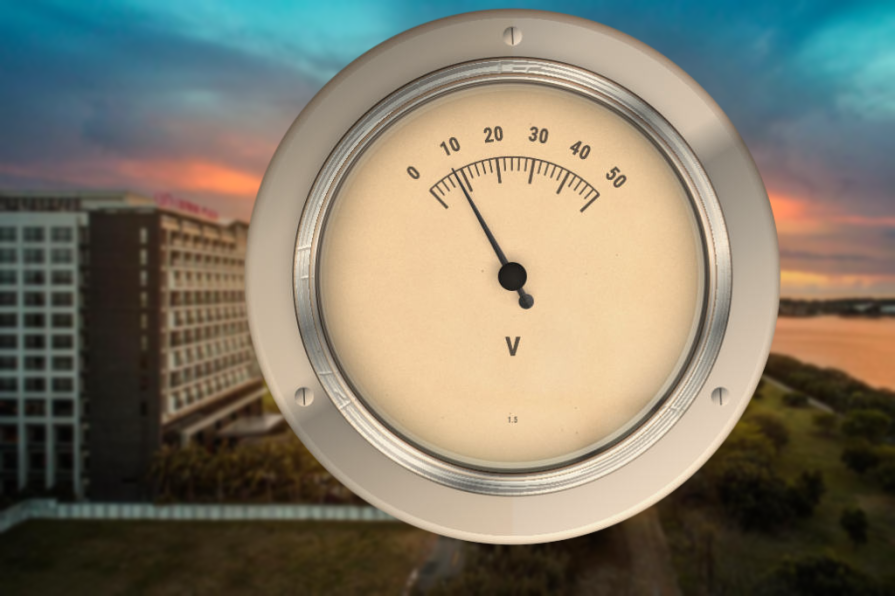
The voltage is 8V
